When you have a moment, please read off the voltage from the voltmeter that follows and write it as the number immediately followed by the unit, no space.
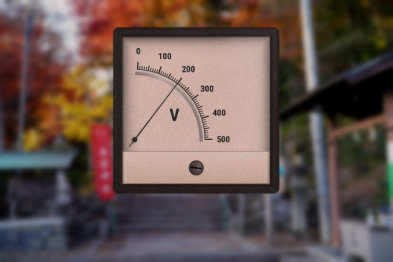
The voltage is 200V
